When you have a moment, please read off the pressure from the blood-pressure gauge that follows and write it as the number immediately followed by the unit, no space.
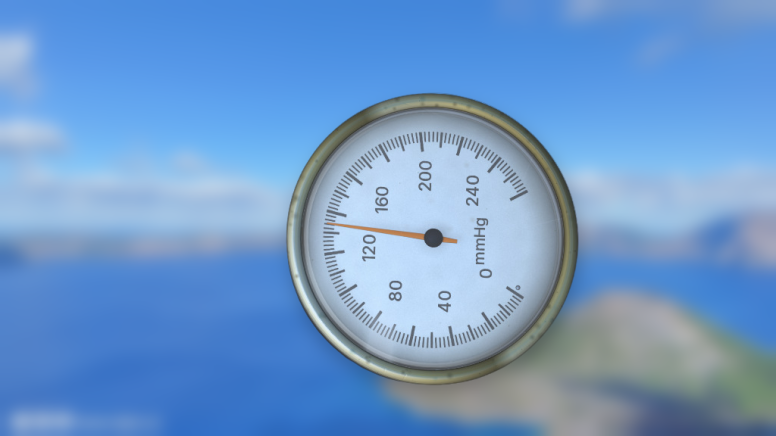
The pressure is 134mmHg
